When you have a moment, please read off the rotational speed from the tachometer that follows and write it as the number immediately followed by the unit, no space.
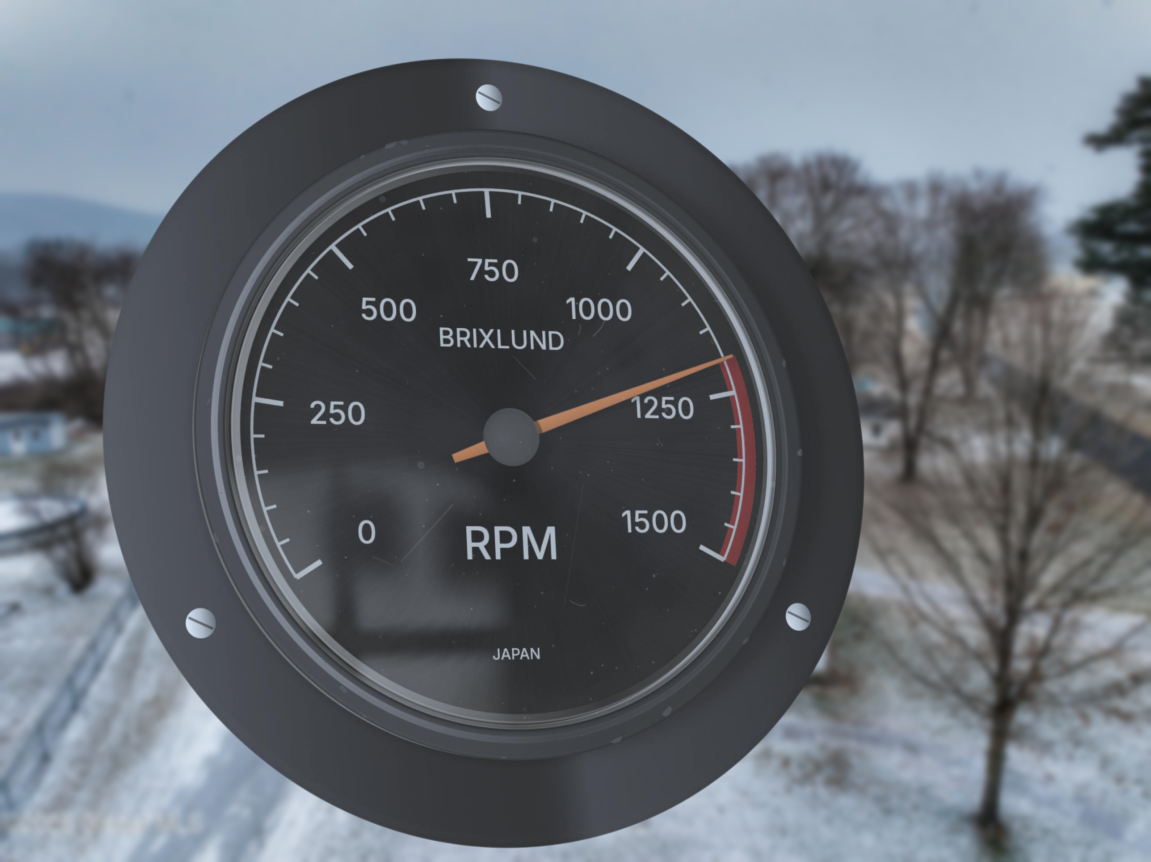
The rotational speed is 1200rpm
